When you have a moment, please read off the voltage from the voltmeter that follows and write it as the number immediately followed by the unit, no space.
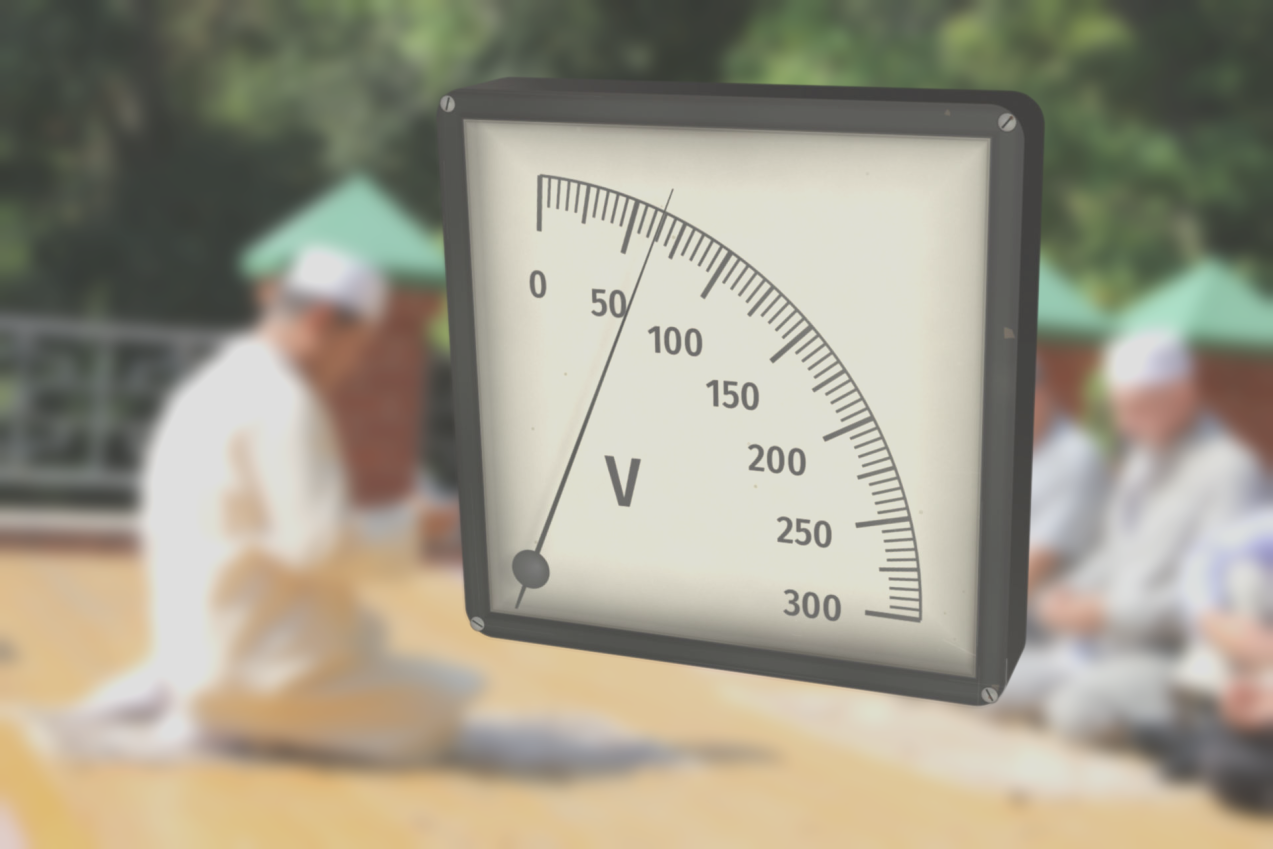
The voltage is 65V
